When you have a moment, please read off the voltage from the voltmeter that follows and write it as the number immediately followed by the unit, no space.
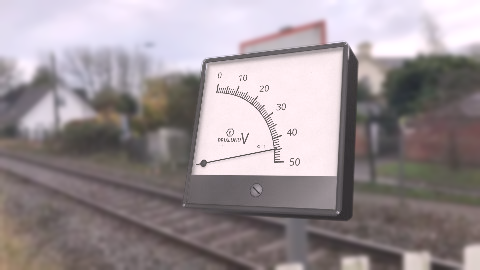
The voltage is 45V
